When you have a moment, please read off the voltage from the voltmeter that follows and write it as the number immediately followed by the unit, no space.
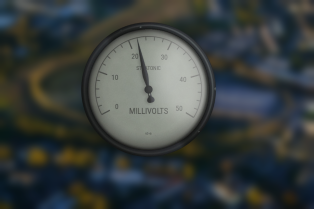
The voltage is 22mV
